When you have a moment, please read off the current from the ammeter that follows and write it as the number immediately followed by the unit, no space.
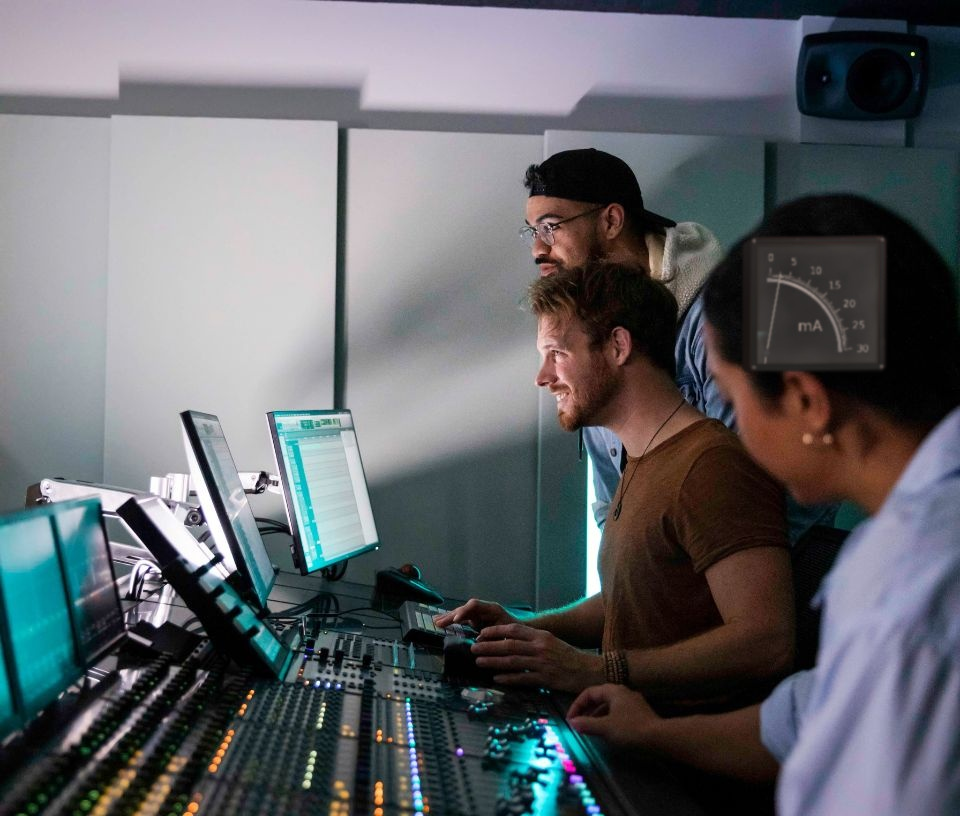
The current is 2.5mA
